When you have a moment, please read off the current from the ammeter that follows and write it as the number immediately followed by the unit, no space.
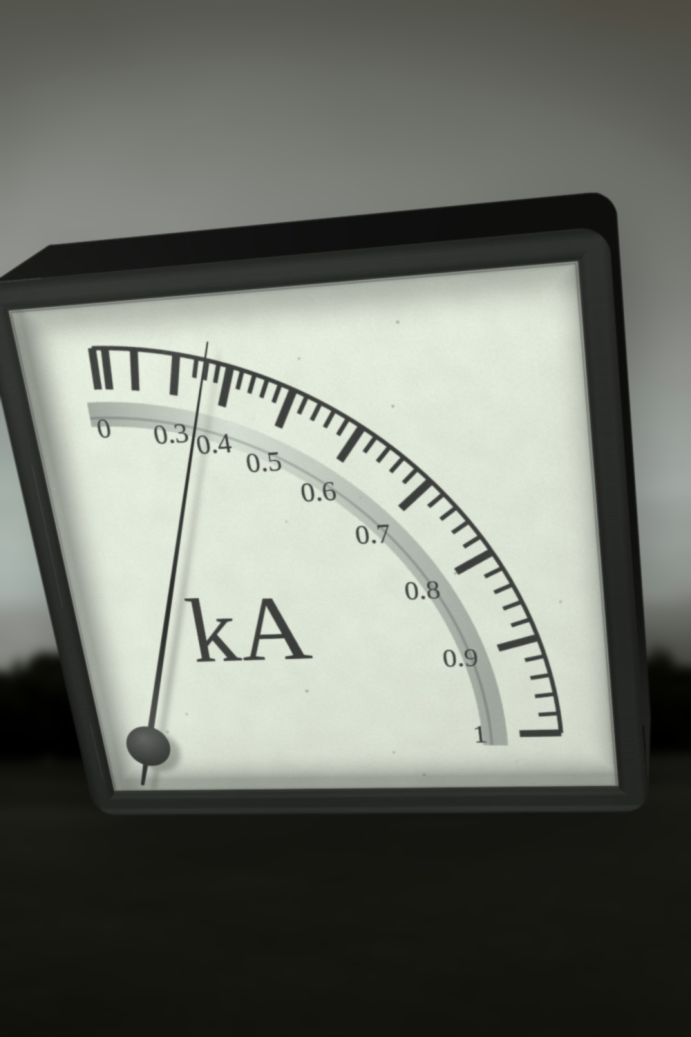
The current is 0.36kA
